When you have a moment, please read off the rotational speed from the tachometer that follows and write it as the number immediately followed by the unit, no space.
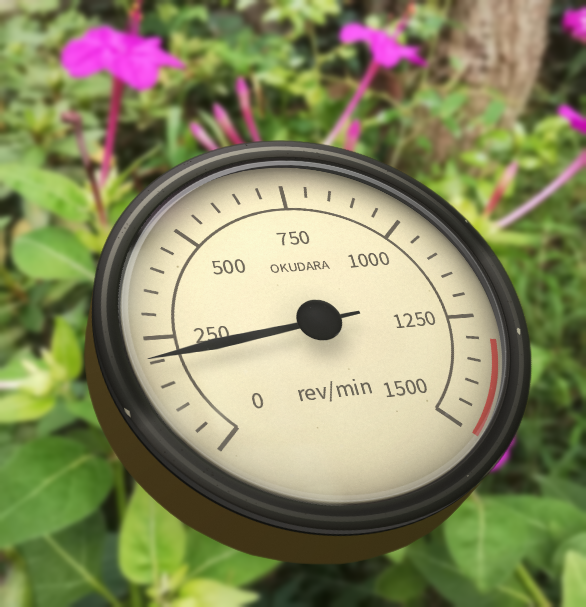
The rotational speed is 200rpm
